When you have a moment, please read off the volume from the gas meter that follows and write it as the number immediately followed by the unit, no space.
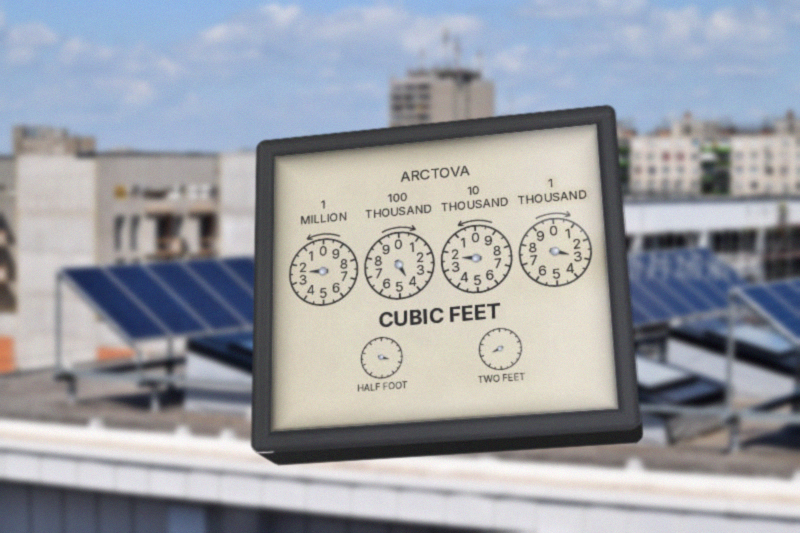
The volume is 242300ft³
